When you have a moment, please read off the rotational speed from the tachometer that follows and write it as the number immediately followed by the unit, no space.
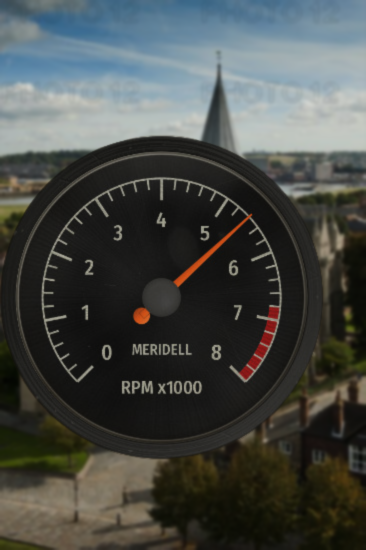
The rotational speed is 5400rpm
